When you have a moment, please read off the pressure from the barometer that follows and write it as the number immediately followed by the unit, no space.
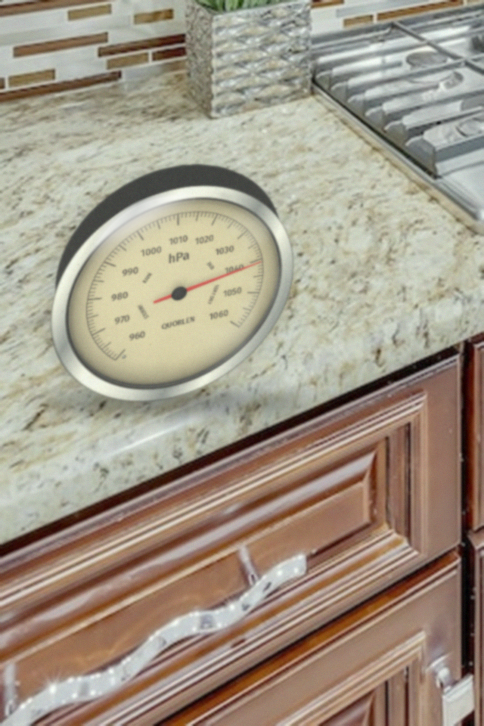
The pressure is 1040hPa
